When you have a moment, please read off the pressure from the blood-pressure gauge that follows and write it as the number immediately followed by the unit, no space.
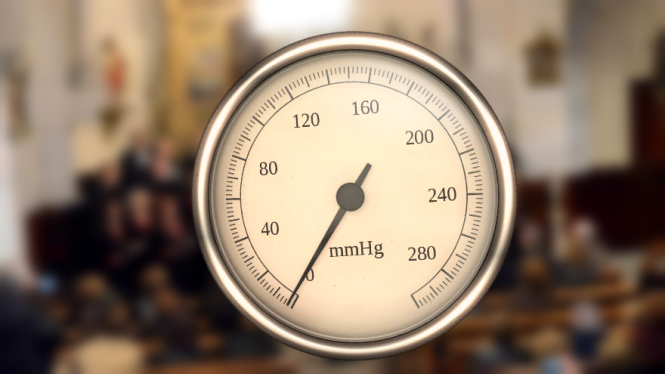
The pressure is 2mmHg
